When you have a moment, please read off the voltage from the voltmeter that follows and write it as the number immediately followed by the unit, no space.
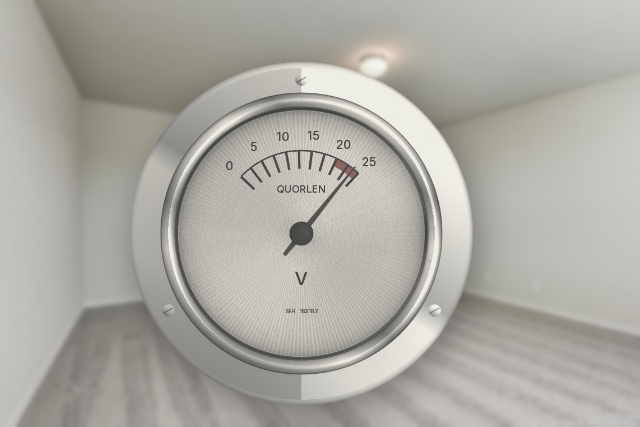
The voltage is 23.75V
